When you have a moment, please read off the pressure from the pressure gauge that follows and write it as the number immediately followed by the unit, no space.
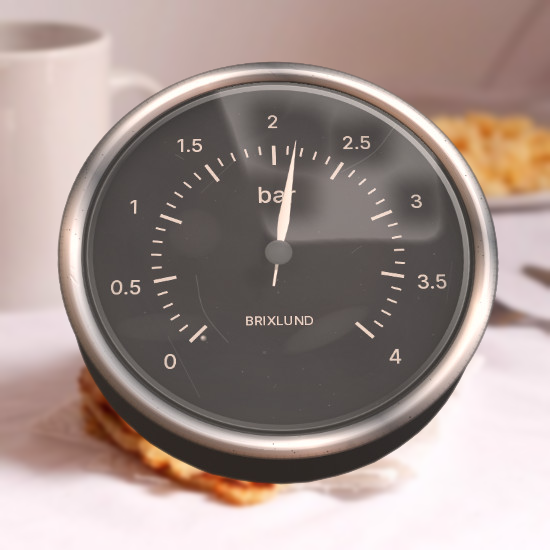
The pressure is 2.15bar
